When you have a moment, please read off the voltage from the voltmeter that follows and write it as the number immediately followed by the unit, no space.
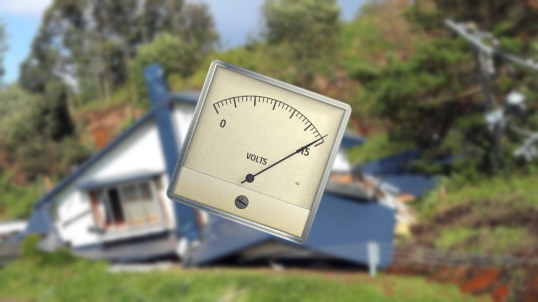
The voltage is 14.5V
